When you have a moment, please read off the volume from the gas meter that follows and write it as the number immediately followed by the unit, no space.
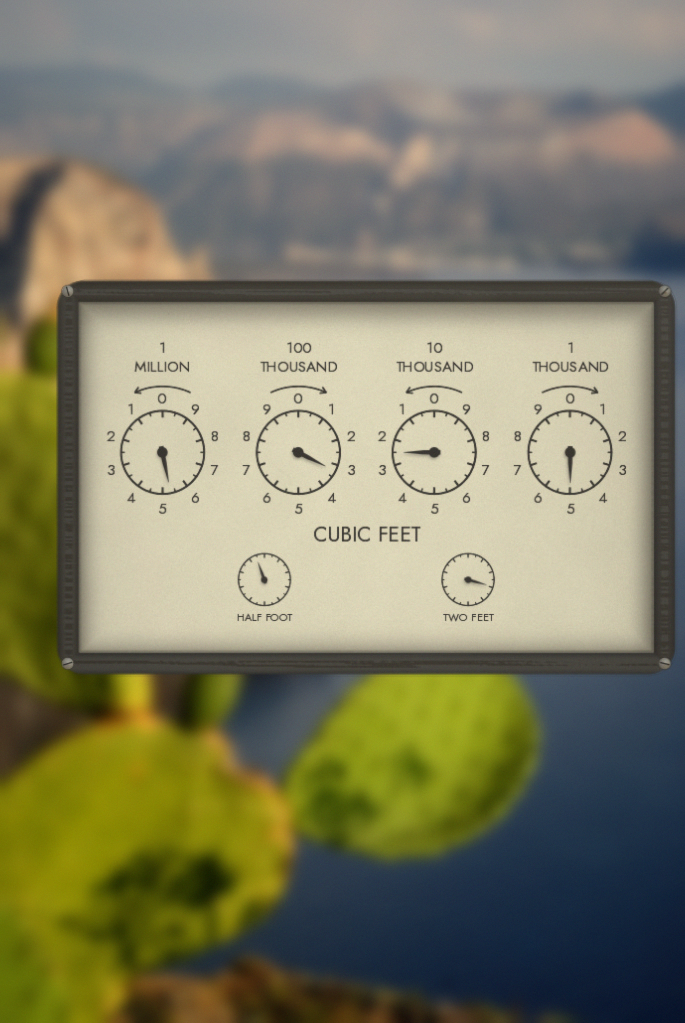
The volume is 532500ft³
